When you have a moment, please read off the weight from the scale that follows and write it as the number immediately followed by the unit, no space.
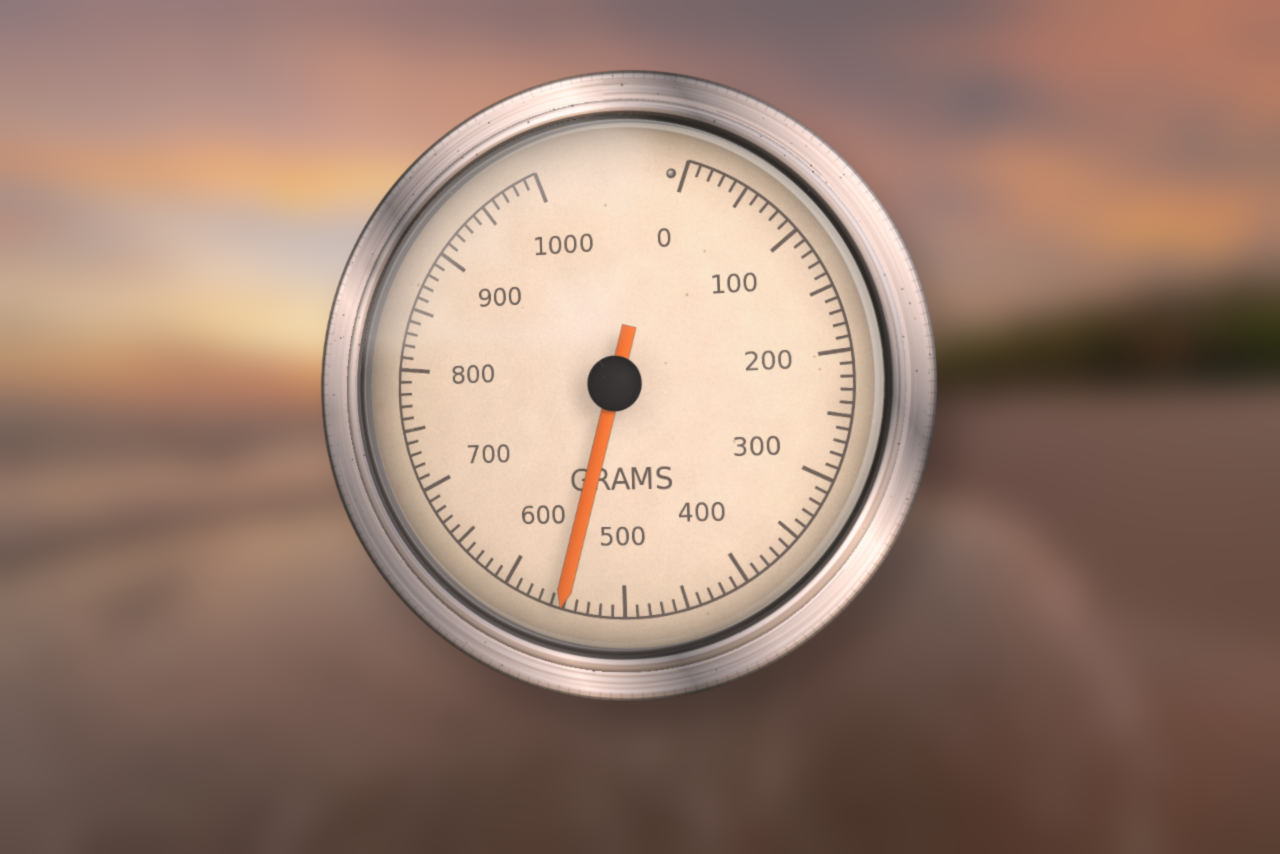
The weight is 550g
